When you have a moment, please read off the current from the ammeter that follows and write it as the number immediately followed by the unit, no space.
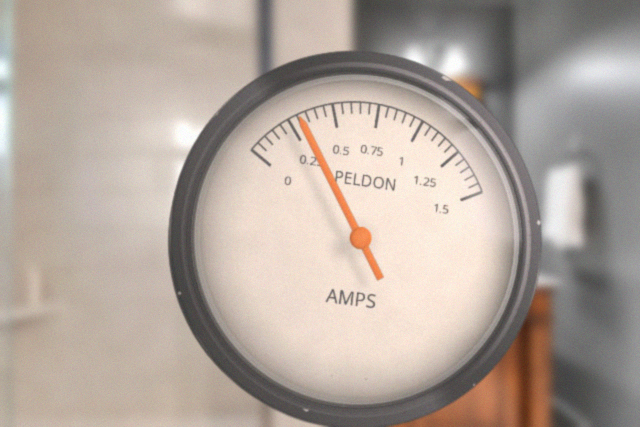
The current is 0.3A
